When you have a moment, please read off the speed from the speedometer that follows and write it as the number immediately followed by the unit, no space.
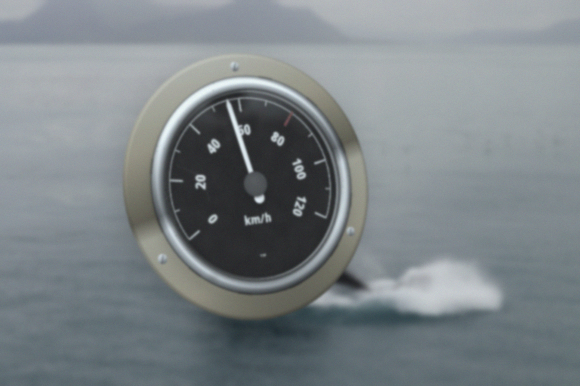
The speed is 55km/h
